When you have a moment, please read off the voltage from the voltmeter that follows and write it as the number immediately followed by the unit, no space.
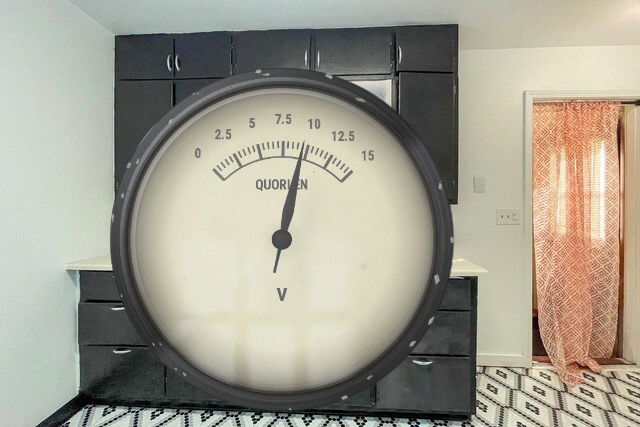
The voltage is 9.5V
